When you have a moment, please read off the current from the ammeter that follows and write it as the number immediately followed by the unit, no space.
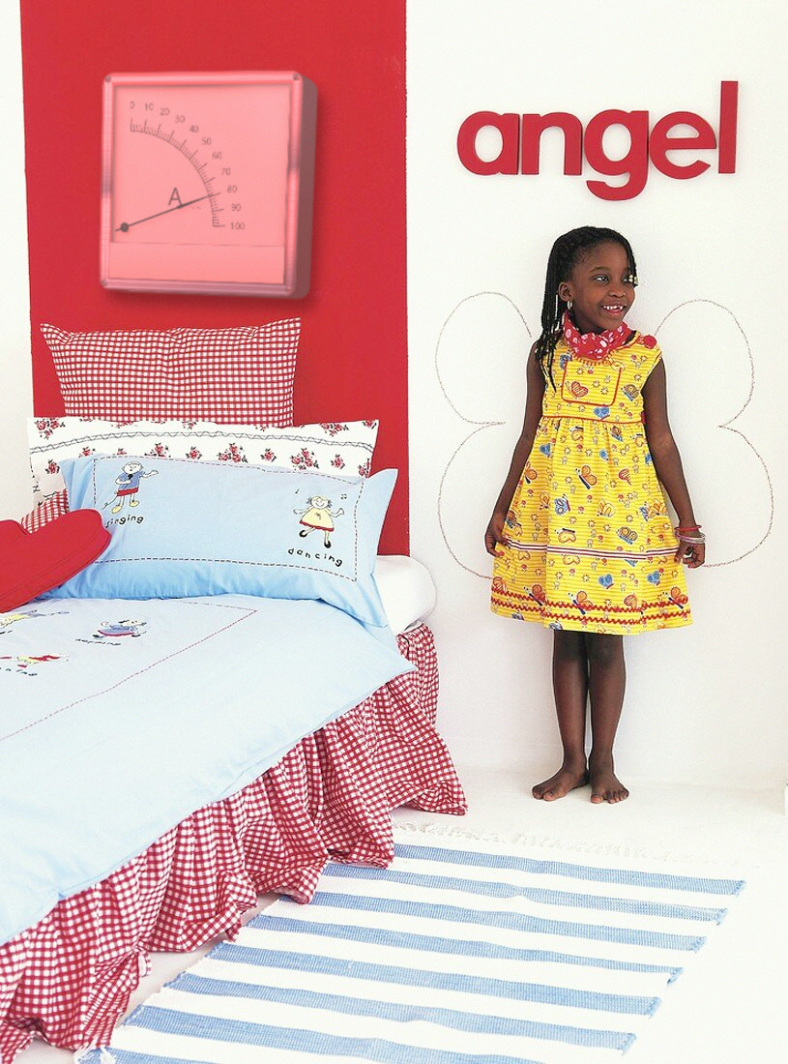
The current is 80A
